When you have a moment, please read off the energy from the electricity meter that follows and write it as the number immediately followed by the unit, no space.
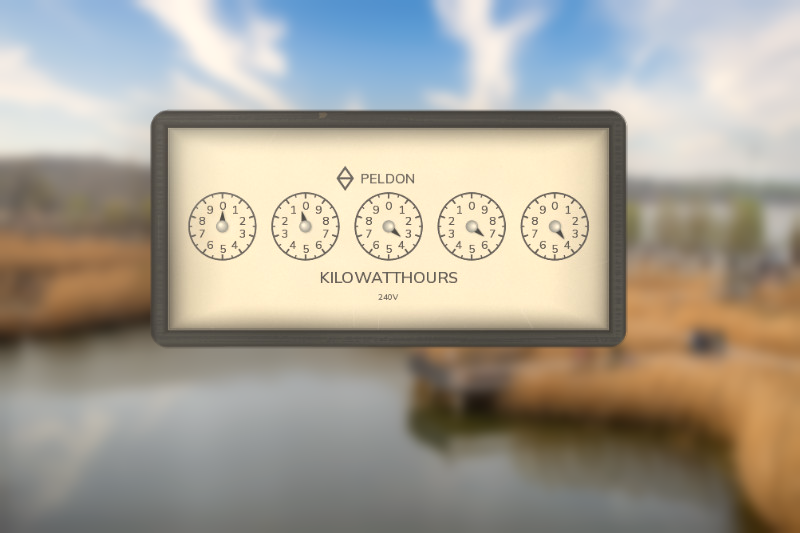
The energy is 364kWh
